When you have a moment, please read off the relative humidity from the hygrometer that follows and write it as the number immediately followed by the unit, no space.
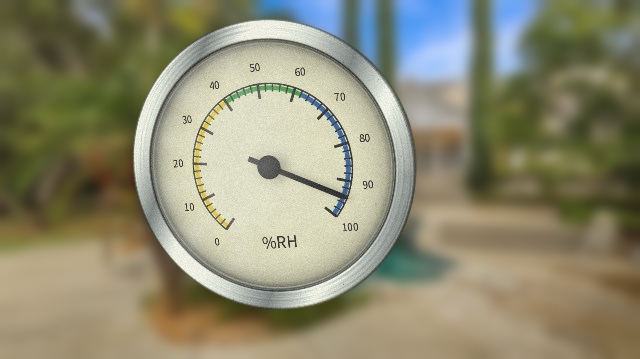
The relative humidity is 94%
